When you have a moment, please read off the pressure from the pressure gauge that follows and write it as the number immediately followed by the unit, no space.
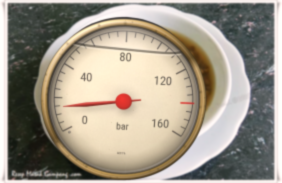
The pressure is 15bar
